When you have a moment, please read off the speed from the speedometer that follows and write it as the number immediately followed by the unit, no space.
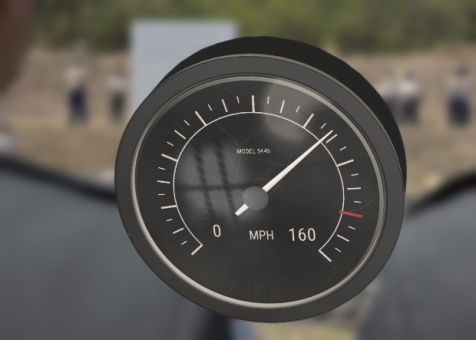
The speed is 107.5mph
